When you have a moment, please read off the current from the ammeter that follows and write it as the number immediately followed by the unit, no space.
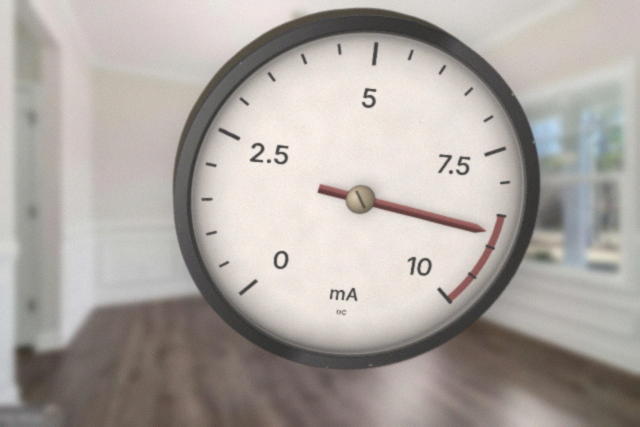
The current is 8.75mA
